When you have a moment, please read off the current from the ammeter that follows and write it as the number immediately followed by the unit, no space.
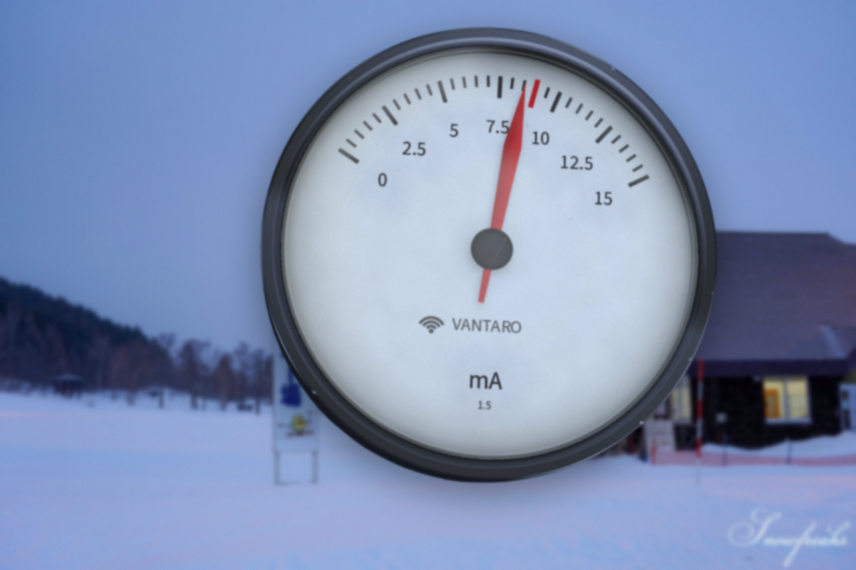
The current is 8.5mA
